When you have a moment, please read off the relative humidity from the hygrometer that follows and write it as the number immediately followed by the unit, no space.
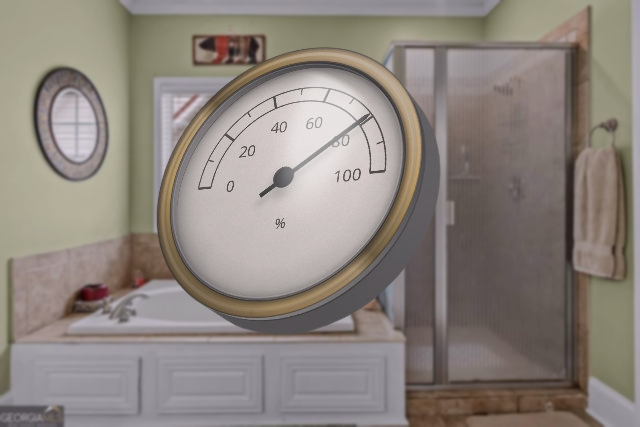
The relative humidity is 80%
